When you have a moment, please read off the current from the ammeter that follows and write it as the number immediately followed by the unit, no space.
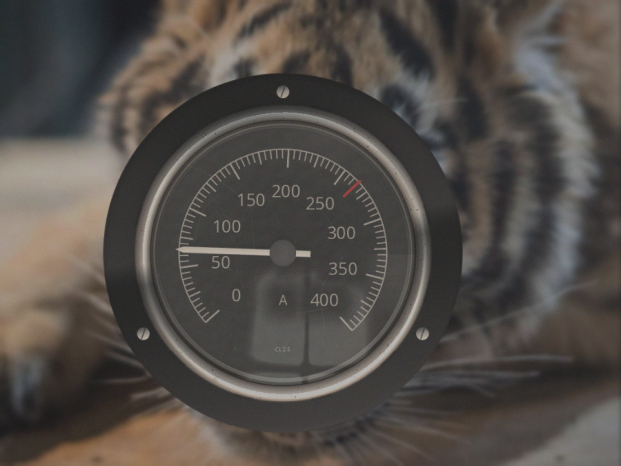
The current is 65A
